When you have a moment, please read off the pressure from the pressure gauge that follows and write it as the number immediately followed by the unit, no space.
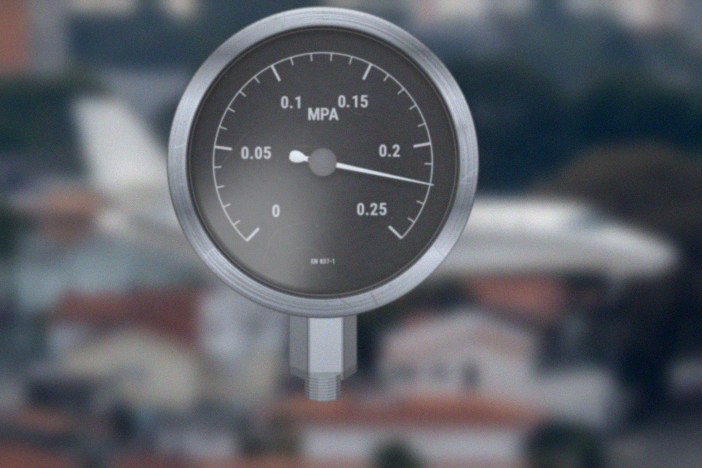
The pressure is 0.22MPa
